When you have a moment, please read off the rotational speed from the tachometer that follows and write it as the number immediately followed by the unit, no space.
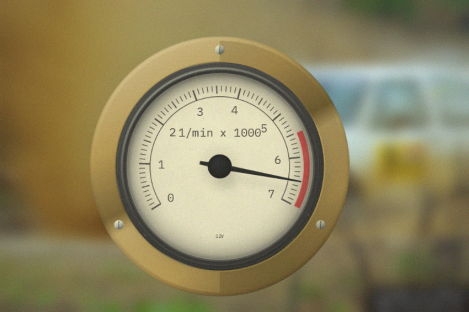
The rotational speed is 6500rpm
